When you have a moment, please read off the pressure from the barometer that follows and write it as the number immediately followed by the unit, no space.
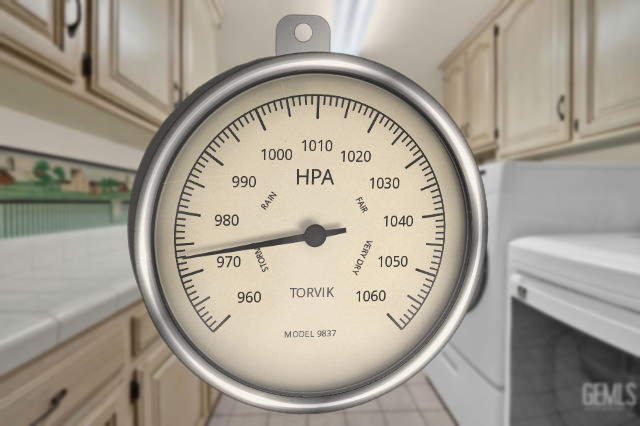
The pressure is 973hPa
